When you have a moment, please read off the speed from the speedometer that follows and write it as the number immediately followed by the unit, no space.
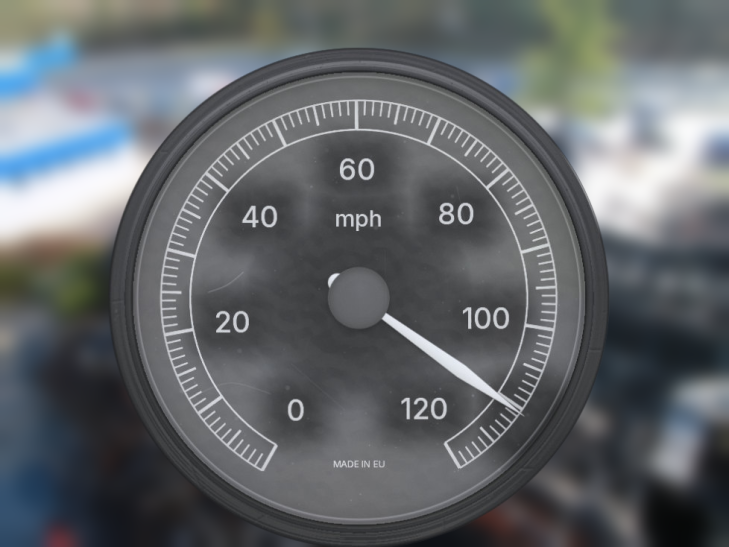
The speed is 110.5mph
